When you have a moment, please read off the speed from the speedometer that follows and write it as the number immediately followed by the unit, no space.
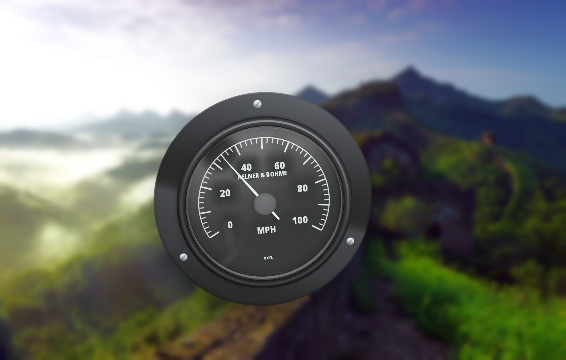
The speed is 34mph
